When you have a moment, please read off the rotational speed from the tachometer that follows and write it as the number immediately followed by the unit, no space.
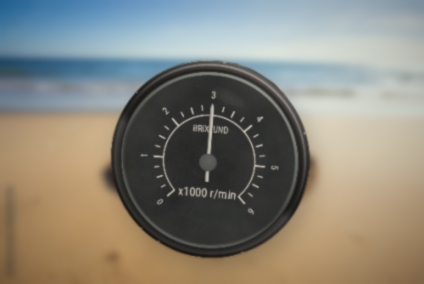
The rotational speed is 3000rpm
